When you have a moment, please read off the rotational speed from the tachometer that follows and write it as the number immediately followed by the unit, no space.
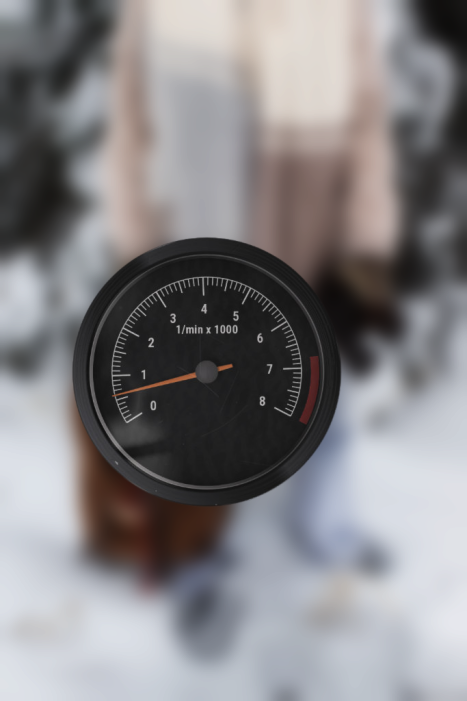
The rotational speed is 600rpm
